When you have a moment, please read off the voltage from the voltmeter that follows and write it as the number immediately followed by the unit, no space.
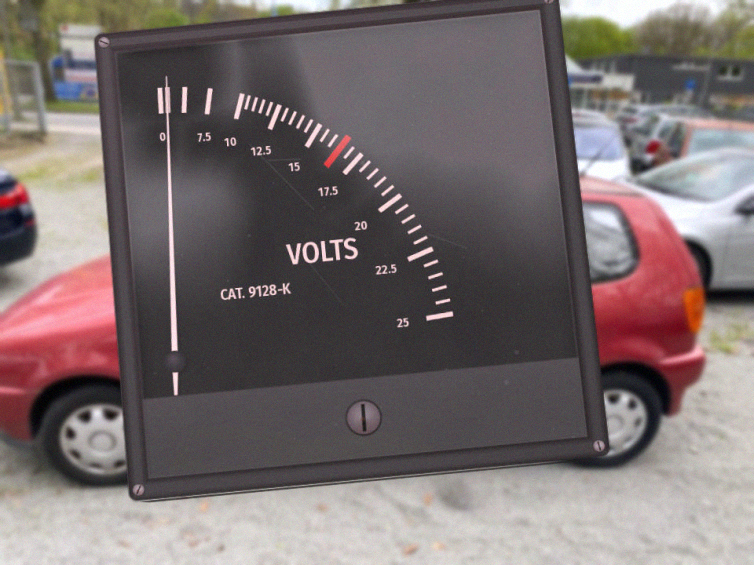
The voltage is 2.5V
